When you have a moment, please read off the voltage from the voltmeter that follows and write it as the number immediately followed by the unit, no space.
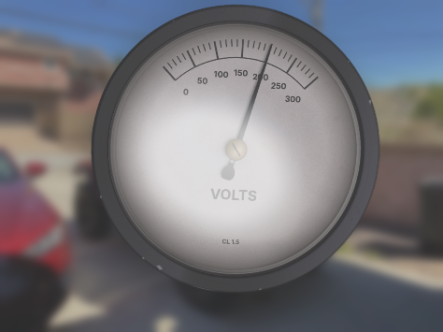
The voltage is 200V
